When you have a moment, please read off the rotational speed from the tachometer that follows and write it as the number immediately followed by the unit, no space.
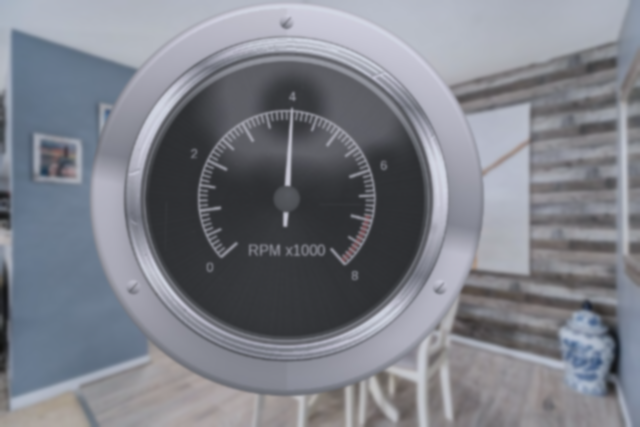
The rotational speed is 4000rpm
